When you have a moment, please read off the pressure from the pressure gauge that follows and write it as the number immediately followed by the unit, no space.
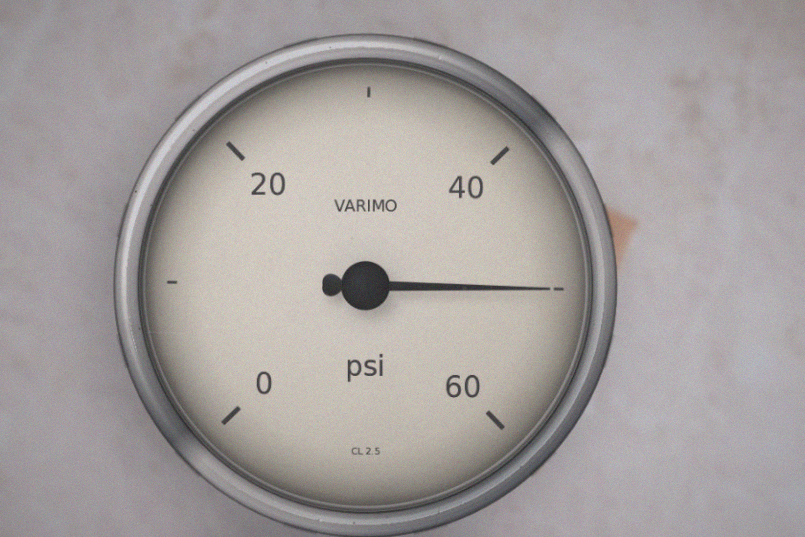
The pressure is 50psi
